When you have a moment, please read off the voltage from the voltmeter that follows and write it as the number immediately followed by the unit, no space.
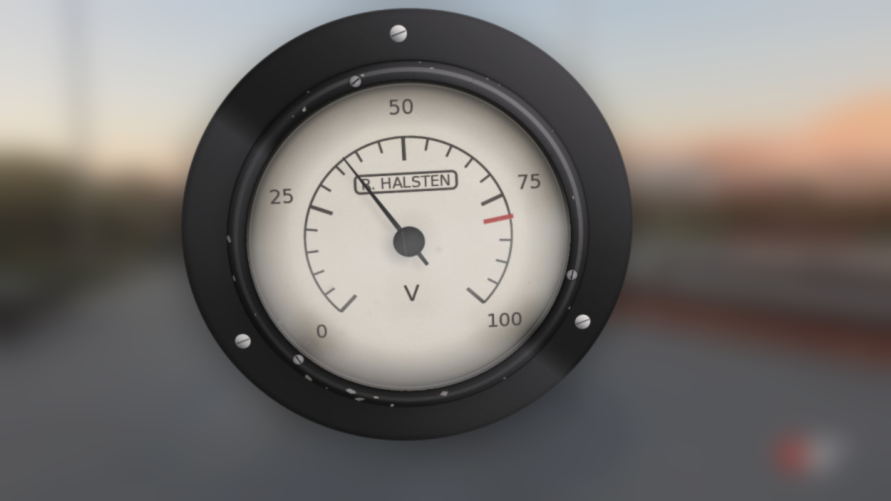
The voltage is 37.5V
